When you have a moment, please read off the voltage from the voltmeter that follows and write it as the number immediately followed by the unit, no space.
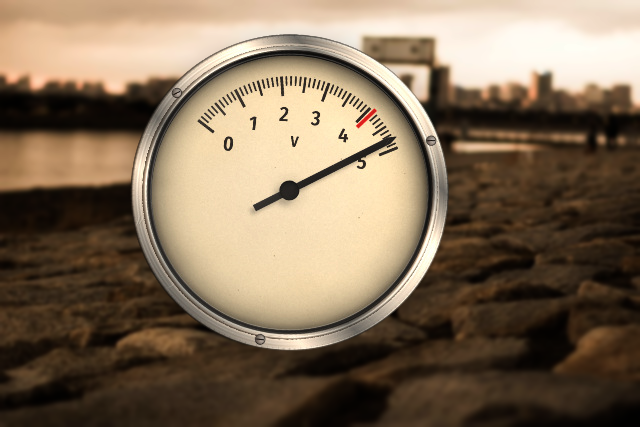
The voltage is 4.8V
